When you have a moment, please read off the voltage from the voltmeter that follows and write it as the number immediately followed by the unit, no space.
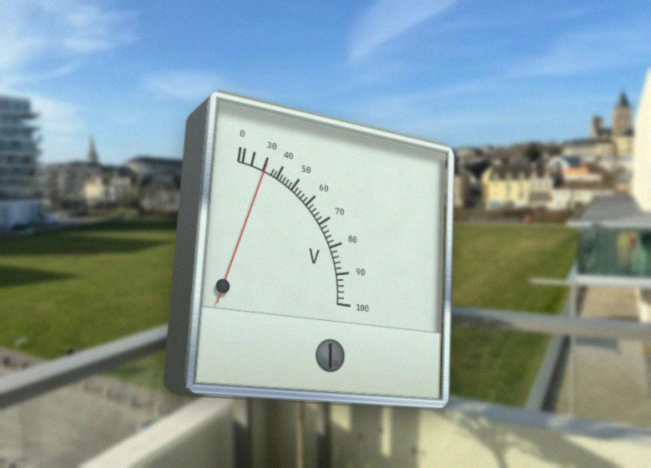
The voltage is 30V
